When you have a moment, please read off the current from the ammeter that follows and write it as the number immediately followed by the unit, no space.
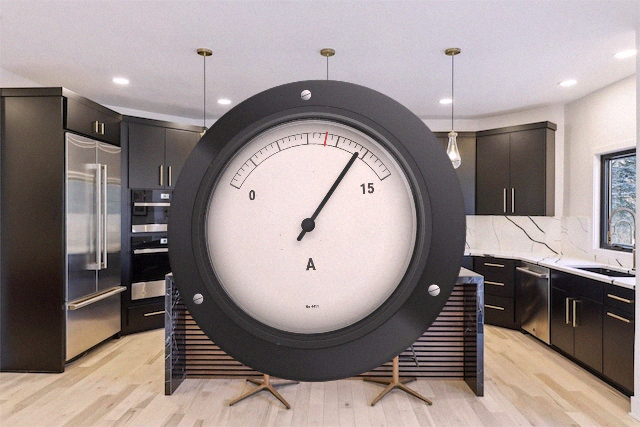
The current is 12A
